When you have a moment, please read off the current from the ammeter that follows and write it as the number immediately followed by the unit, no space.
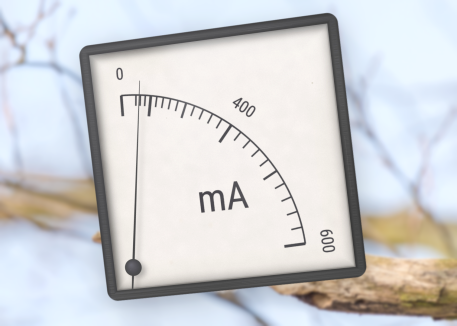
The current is 160mA
